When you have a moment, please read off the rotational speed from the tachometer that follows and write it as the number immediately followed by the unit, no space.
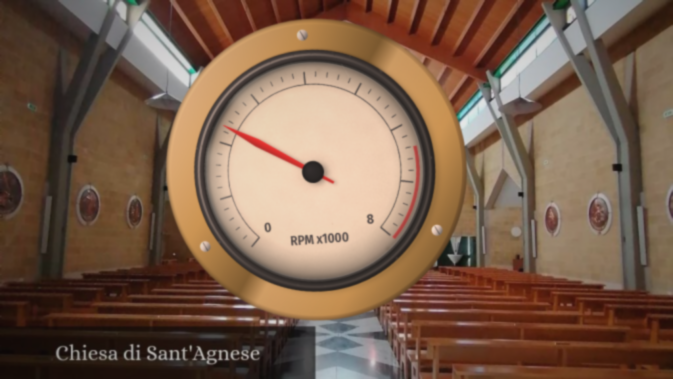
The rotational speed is 2300rpm
